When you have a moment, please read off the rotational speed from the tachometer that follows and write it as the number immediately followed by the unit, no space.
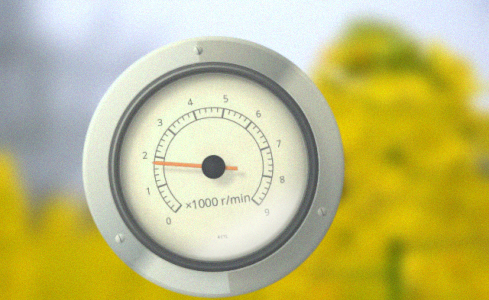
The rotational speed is 1800rpm
